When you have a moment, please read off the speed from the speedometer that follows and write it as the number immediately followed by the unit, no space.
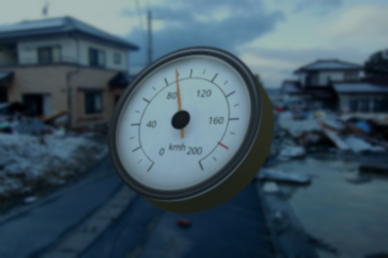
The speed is 90km/h
